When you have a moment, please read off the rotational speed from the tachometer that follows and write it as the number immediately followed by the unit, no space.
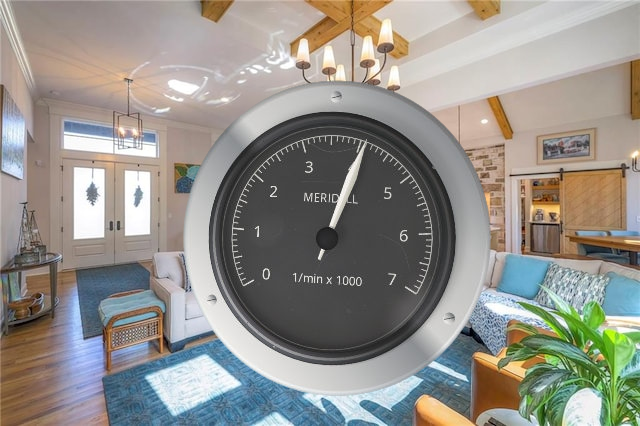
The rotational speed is 4100rpm
